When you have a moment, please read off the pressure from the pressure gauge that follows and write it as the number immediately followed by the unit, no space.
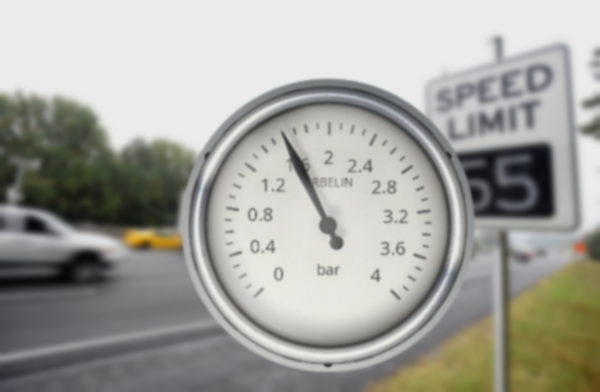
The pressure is 1.6bar
